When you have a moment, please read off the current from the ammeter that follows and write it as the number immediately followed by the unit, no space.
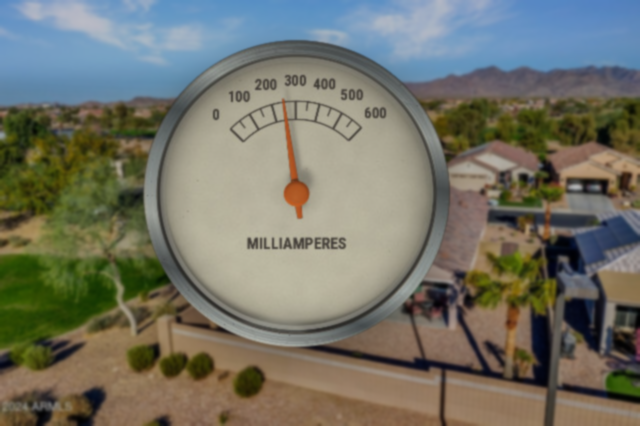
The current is 250mA
